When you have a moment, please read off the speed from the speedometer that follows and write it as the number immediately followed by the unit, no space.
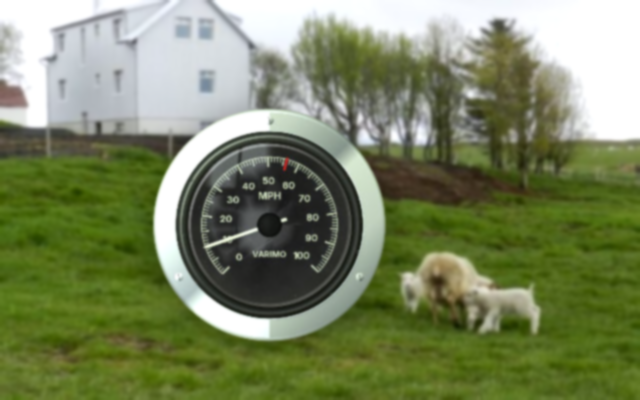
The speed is 10mph
